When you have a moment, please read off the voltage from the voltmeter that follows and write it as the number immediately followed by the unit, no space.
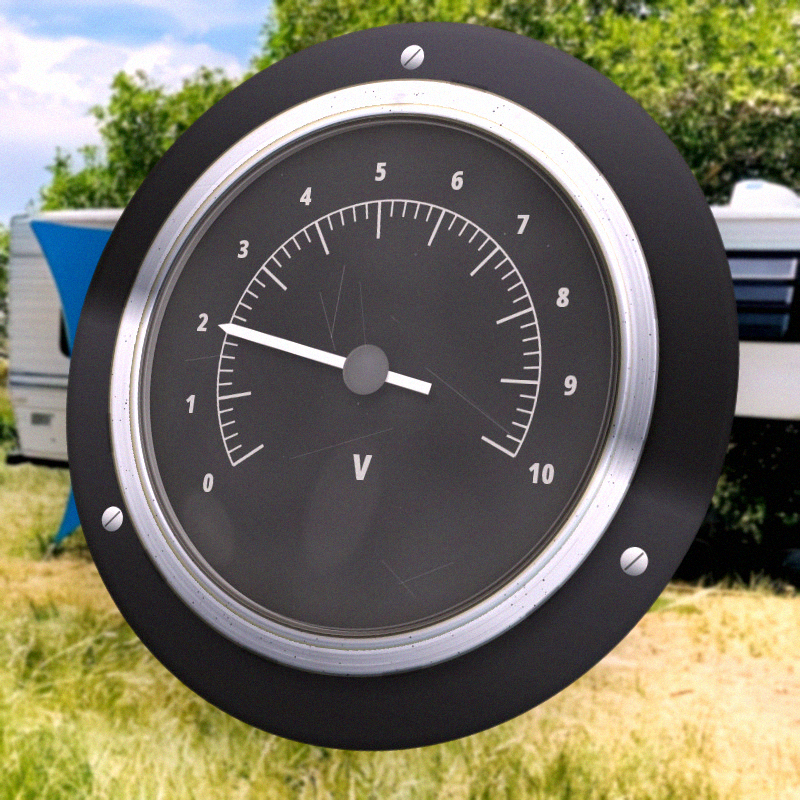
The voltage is 2V
